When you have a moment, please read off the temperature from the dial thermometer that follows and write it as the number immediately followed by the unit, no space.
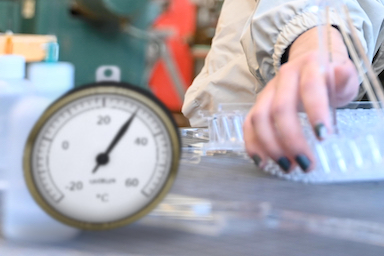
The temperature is 30°C
